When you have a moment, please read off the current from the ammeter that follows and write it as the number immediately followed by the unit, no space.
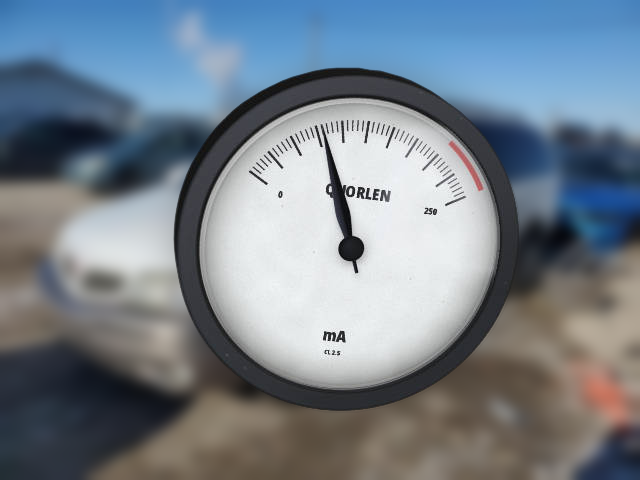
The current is 80mA
